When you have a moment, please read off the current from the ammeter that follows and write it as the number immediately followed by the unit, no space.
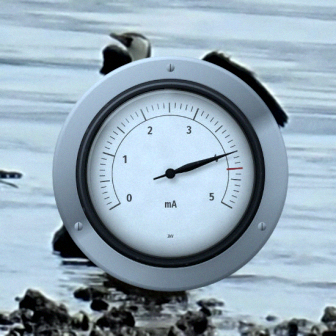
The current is 4mA
